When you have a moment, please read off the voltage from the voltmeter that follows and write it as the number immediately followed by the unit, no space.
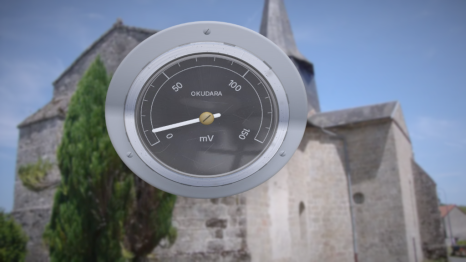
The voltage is 10mV
